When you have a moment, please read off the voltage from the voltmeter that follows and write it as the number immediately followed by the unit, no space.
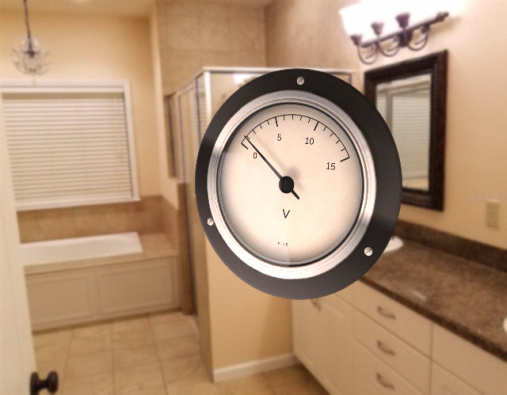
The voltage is 1V
